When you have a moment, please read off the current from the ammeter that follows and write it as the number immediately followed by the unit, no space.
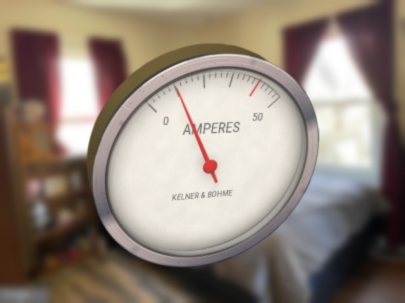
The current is 10A
